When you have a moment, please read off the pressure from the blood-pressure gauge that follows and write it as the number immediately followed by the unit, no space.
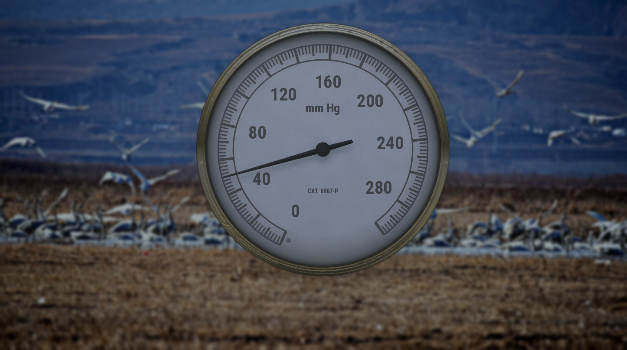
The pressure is 50mmHg
